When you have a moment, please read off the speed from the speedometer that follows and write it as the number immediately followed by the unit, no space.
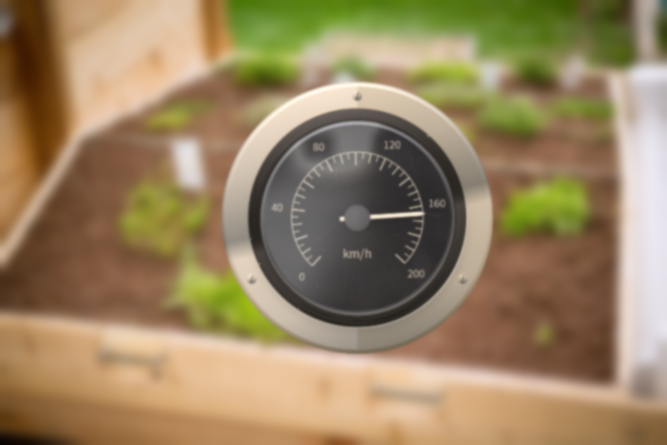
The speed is 165km/h
